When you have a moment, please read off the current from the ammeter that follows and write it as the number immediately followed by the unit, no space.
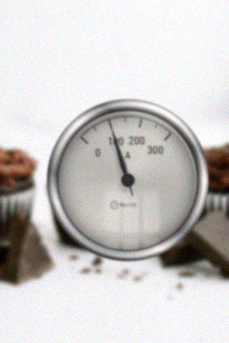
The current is 100A
